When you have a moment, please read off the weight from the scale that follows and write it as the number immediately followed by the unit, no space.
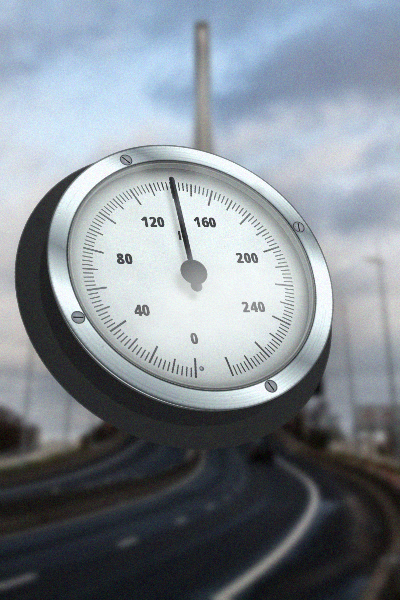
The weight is 140lb
